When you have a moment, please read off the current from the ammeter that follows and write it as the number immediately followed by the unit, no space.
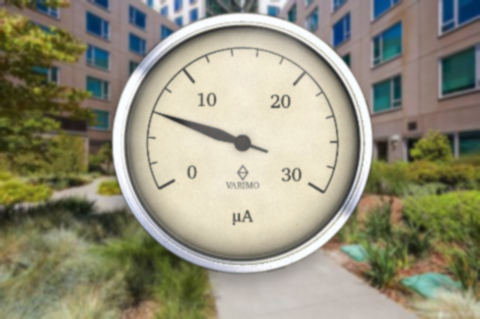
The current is 6µA
